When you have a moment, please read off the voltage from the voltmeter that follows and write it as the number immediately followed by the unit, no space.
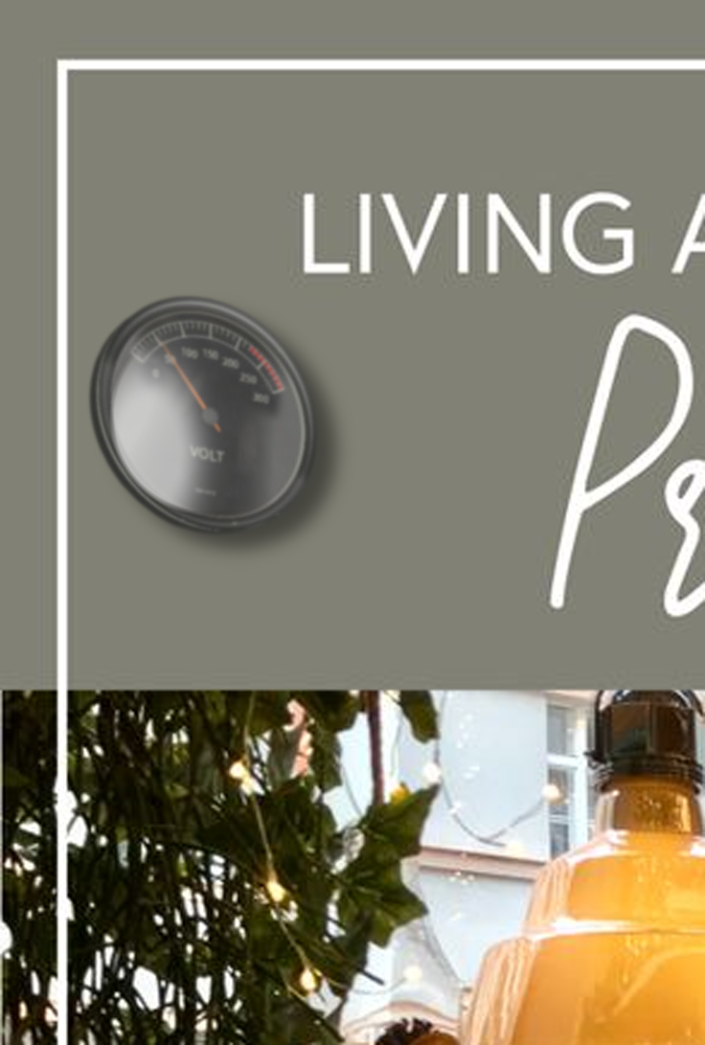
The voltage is 50V
